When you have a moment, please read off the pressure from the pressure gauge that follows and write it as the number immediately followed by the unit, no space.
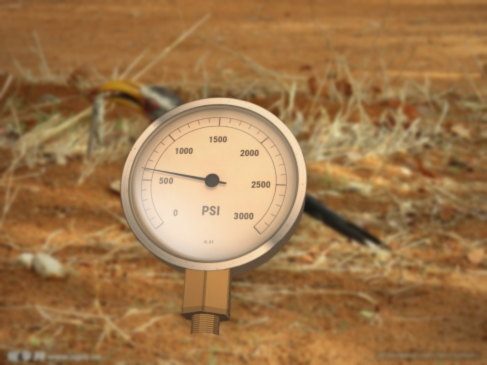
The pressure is 600psi
